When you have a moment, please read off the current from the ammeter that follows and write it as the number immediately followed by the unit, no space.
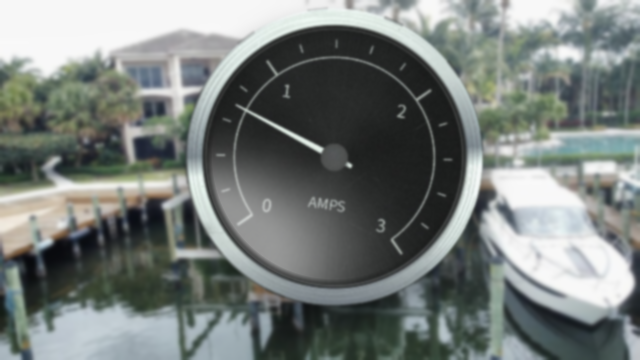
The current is 0.7A
